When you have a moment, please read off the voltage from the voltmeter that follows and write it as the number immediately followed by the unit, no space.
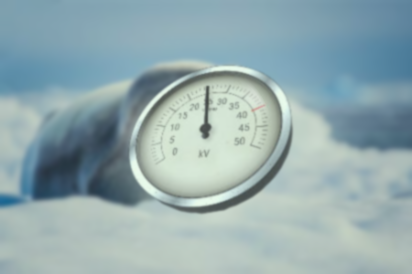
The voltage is 25kV
